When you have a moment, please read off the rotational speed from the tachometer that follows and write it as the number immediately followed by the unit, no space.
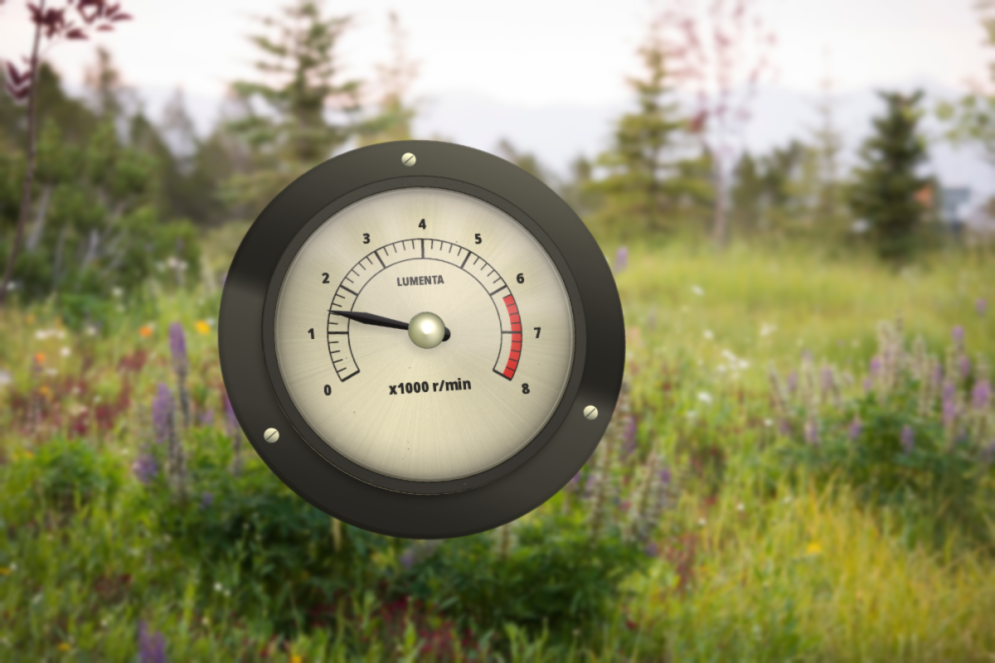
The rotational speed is 1400rpm
